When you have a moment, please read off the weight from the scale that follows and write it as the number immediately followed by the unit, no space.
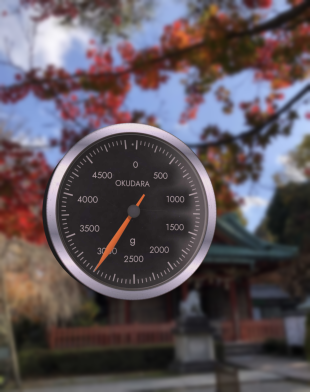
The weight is 3000g
